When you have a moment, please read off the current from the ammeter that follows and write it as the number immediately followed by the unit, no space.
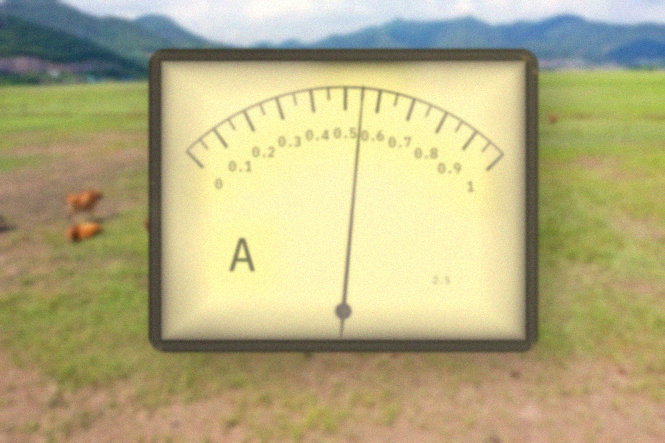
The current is 0.55A
